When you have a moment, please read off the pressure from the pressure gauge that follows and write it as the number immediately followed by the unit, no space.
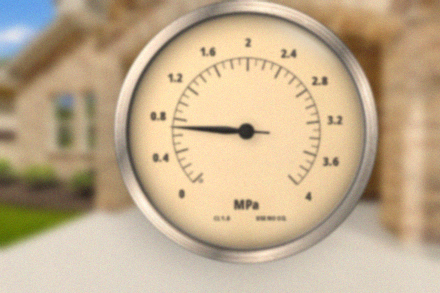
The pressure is 0.7MPa
